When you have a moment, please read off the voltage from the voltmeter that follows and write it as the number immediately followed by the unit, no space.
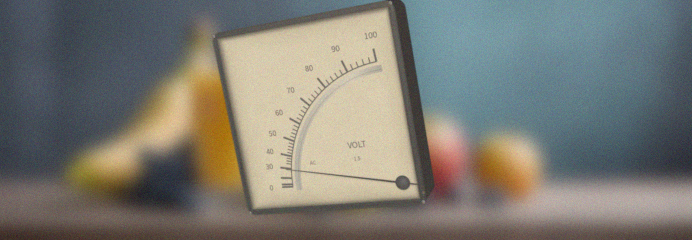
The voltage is 30V
